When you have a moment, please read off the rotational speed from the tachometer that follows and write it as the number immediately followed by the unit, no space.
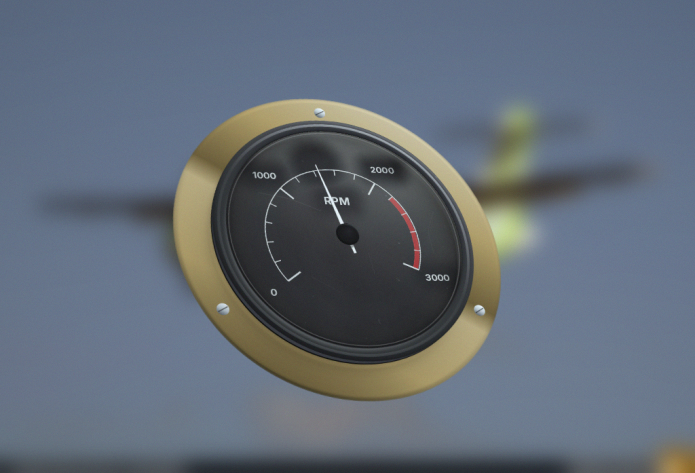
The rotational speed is 1400rpm
